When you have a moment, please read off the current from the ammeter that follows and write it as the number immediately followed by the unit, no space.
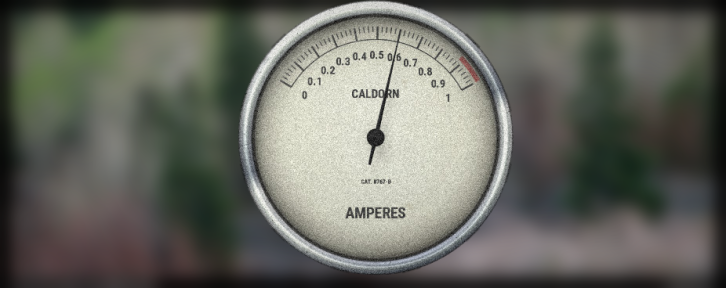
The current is 0.6A
